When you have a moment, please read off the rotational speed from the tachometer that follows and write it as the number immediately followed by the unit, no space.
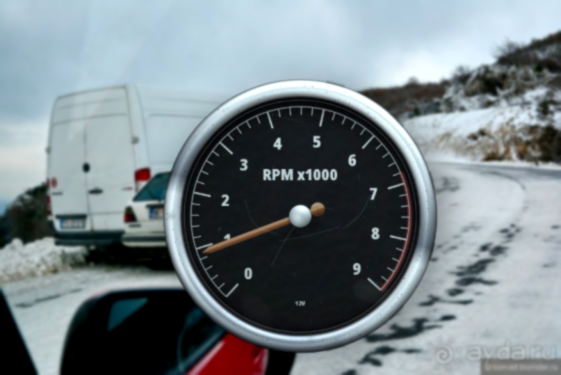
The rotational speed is 900rpm
